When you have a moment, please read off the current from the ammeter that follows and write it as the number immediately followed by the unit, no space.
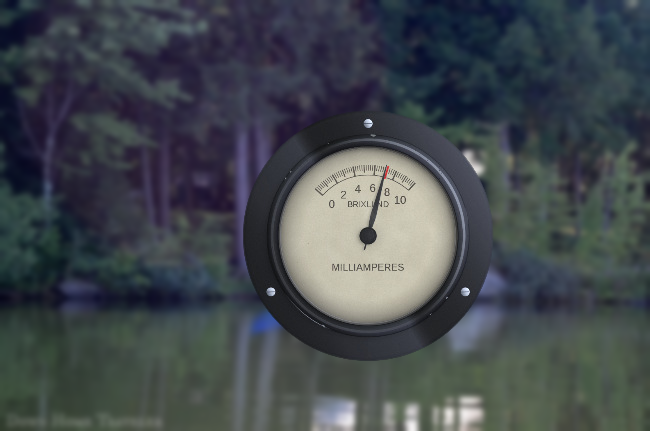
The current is 7mA
